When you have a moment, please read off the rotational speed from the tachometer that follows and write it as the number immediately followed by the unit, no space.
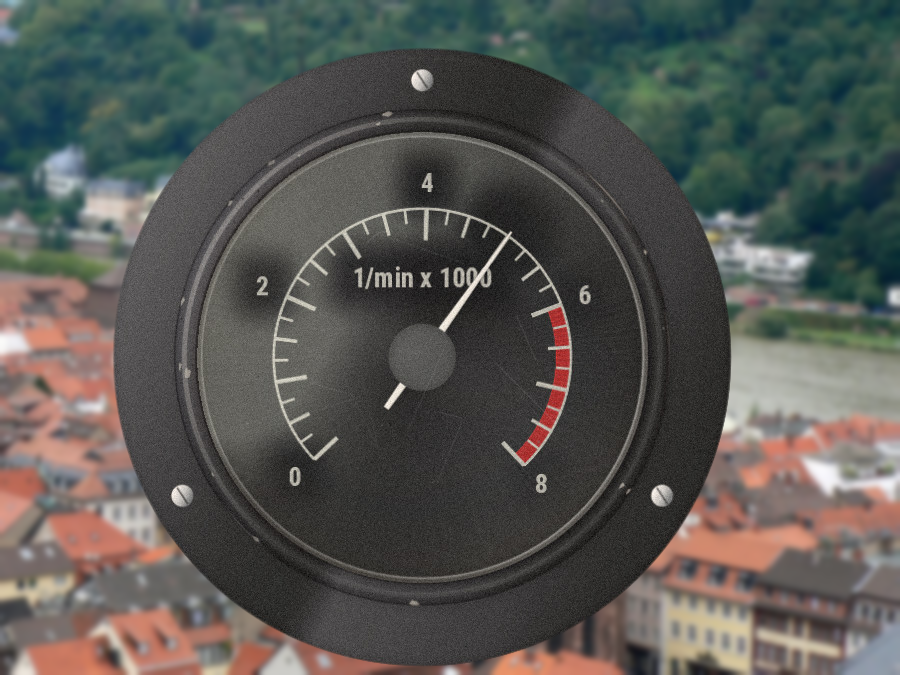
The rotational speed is 5000rpm
